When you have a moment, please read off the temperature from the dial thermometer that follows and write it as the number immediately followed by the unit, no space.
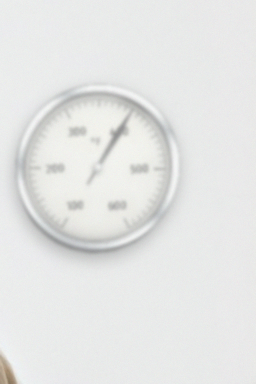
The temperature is 400°F
